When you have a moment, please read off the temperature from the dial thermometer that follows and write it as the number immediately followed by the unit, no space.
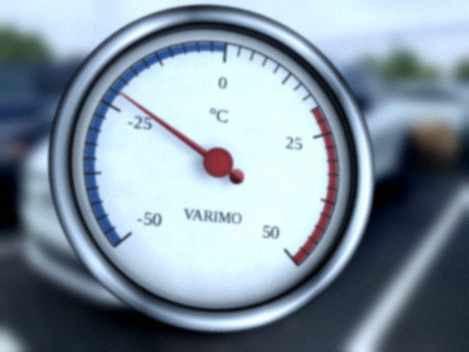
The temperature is -22.5°C
